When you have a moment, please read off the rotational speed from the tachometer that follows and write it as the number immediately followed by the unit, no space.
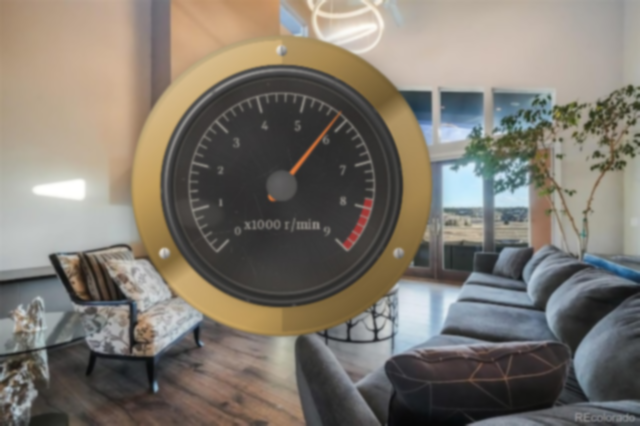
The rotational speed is 5800rpm
